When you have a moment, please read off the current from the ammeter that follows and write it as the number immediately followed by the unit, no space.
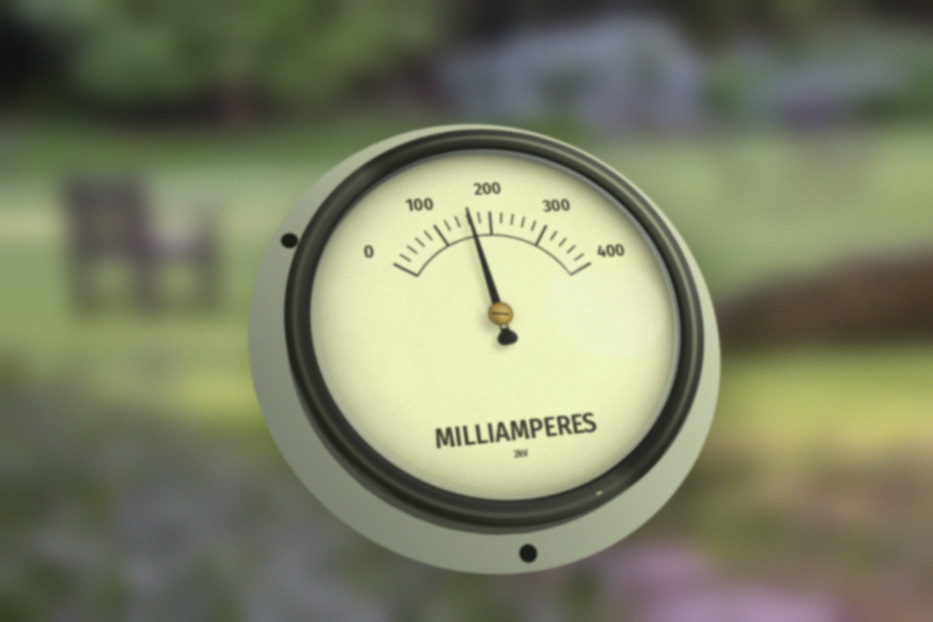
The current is 160mA
